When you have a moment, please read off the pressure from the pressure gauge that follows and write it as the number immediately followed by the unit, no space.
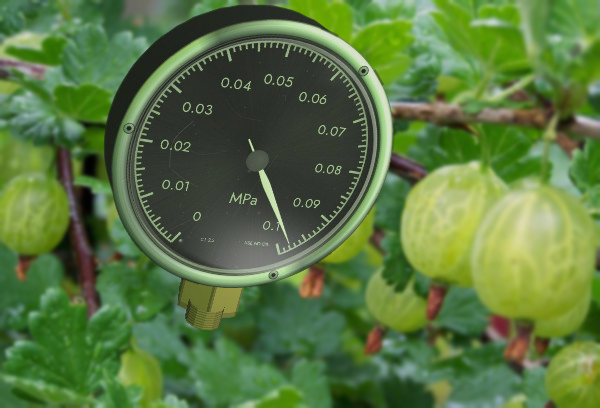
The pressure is 0.098MPa
